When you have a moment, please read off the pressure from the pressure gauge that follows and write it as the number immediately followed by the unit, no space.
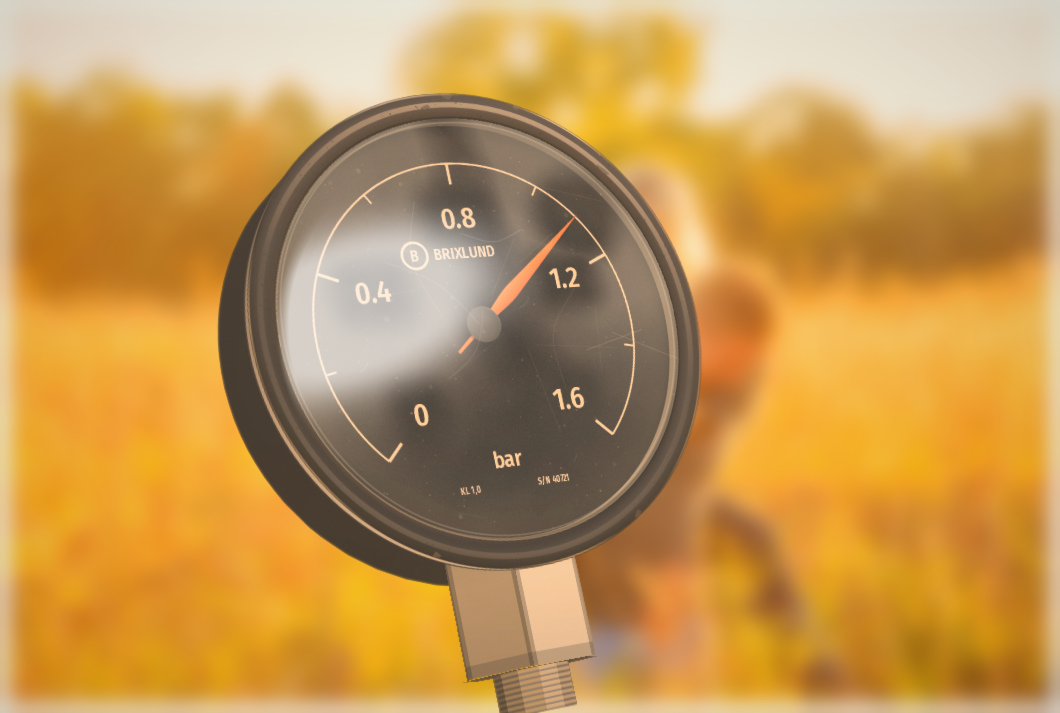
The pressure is 1.1bar
